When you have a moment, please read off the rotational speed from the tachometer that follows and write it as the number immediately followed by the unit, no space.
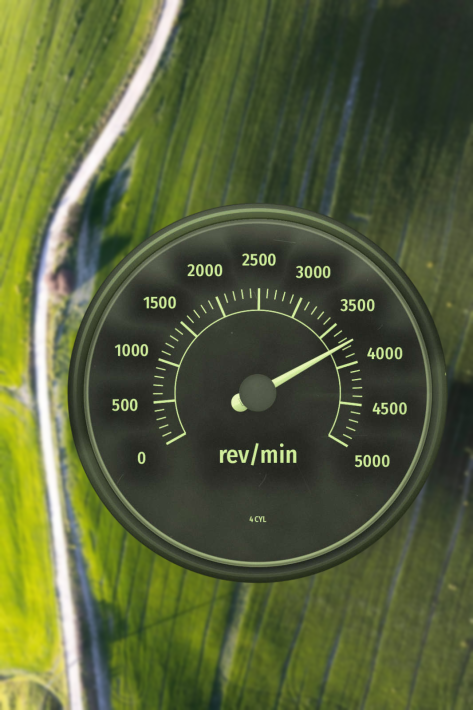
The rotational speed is 3750rpm
